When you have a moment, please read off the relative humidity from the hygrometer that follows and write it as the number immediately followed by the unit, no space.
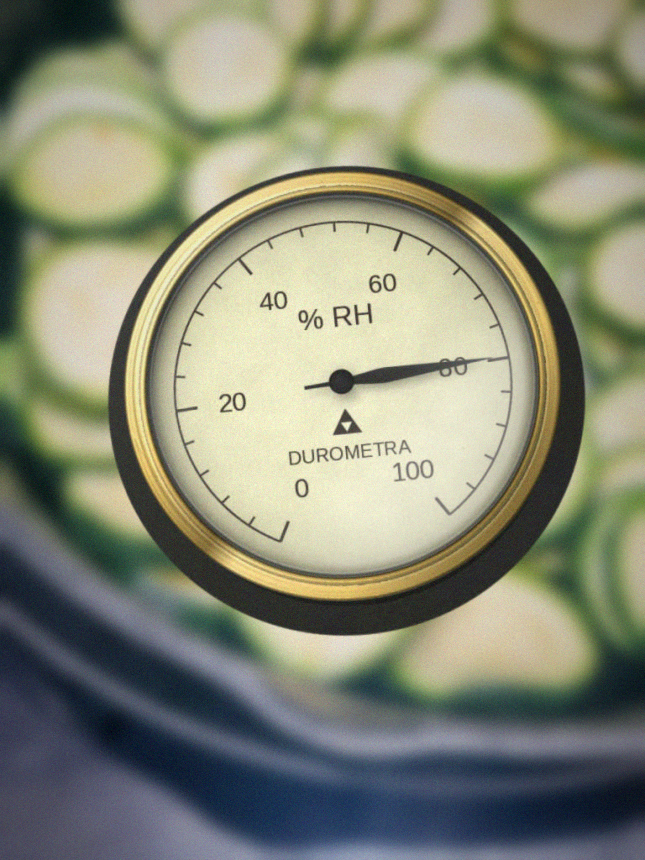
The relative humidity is 80%
